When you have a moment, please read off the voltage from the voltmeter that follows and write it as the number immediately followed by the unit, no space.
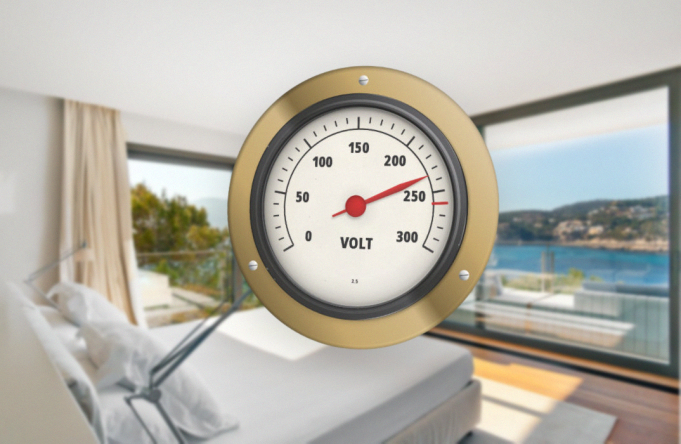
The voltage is 235V
